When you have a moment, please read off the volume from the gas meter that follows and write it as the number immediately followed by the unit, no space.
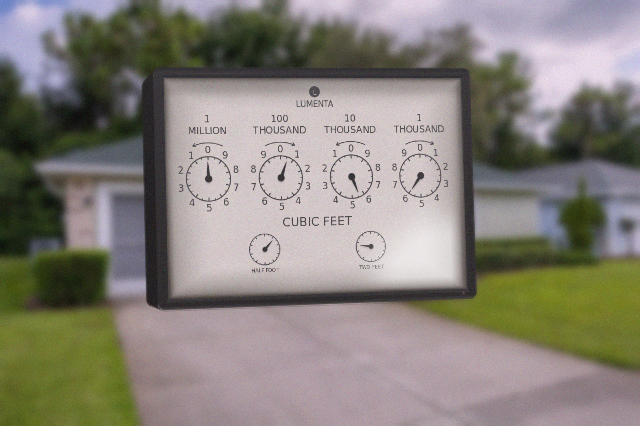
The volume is 5600ft³
